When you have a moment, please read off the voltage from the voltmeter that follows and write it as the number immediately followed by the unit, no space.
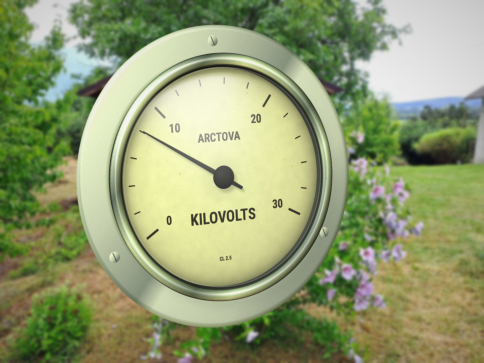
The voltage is 8kV
